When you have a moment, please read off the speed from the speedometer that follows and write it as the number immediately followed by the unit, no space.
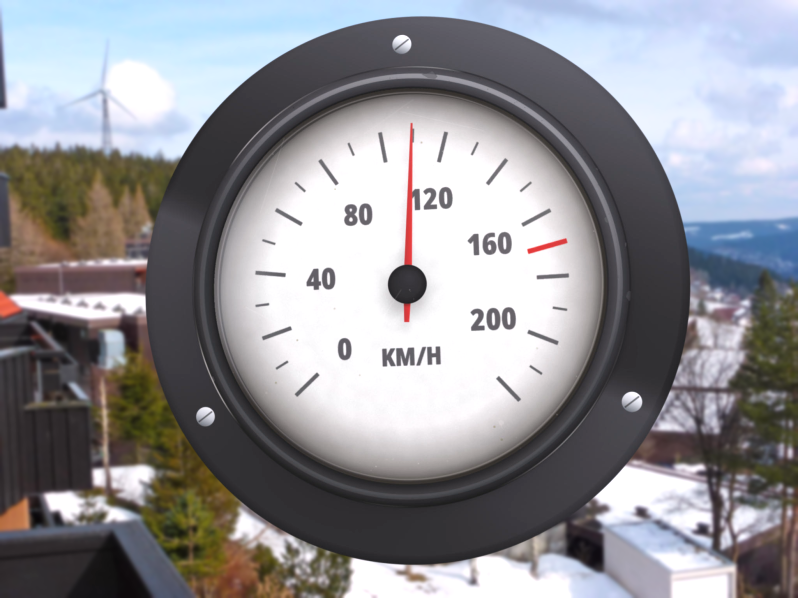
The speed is 110km/h
